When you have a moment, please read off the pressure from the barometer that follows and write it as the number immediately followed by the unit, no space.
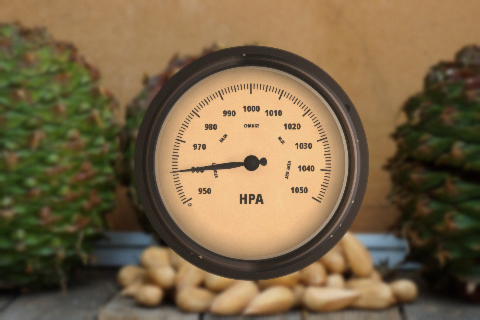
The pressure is 960hPa
